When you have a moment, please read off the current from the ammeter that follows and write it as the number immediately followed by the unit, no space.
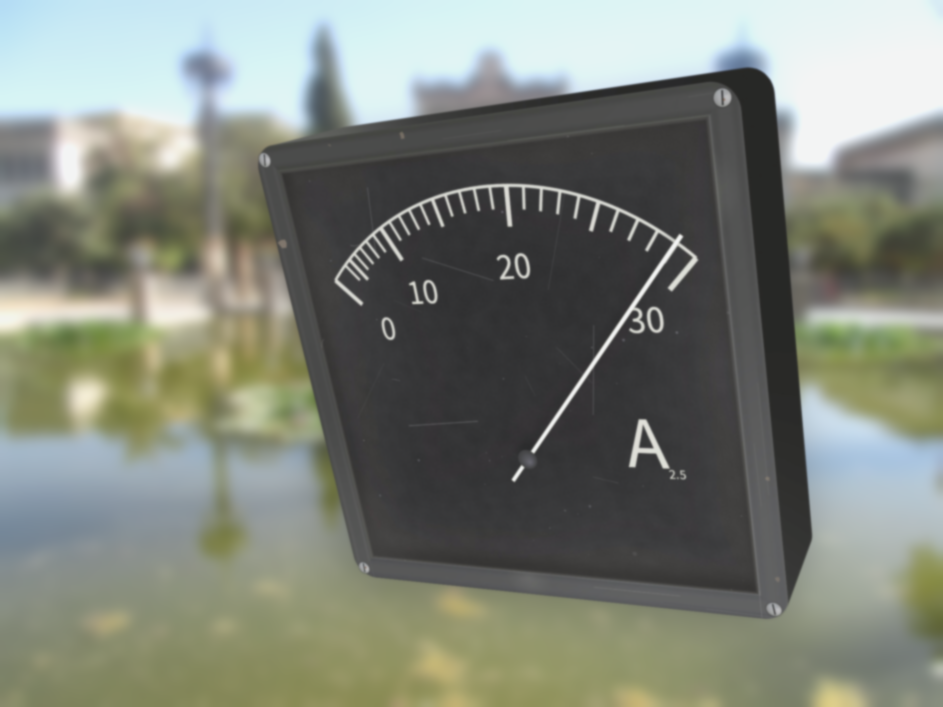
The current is 29A
